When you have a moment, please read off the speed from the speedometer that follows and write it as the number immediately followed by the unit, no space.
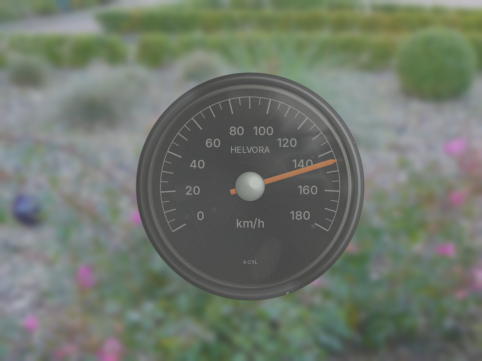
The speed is 145km/h
